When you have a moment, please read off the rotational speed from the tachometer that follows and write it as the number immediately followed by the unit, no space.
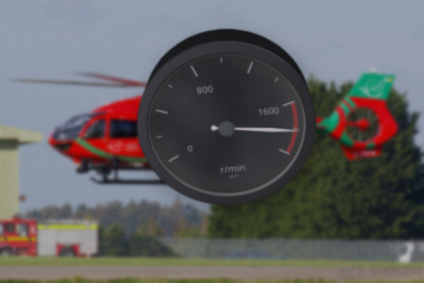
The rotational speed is 1800rpm
